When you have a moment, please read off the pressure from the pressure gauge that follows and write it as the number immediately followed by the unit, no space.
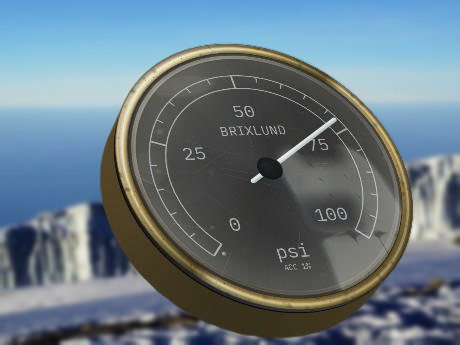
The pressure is 72.5psi
